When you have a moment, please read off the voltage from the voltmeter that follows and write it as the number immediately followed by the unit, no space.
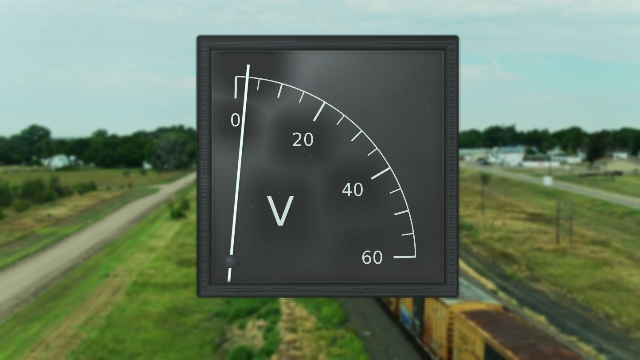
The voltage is 2.5V
